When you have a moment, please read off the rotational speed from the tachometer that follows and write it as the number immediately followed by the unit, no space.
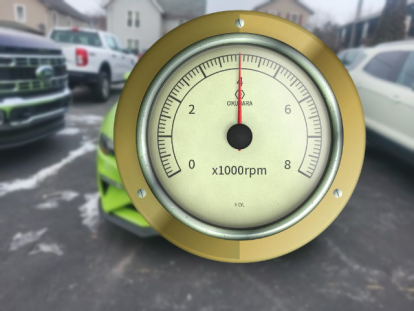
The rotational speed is 4000rpm
